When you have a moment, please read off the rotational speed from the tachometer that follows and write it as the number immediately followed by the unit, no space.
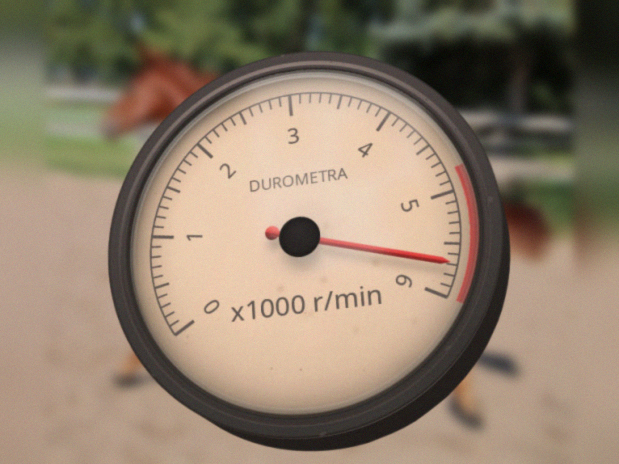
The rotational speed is 5700rpm
